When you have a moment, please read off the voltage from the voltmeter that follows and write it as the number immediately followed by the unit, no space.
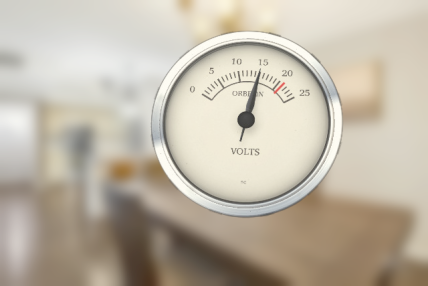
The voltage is 15V
